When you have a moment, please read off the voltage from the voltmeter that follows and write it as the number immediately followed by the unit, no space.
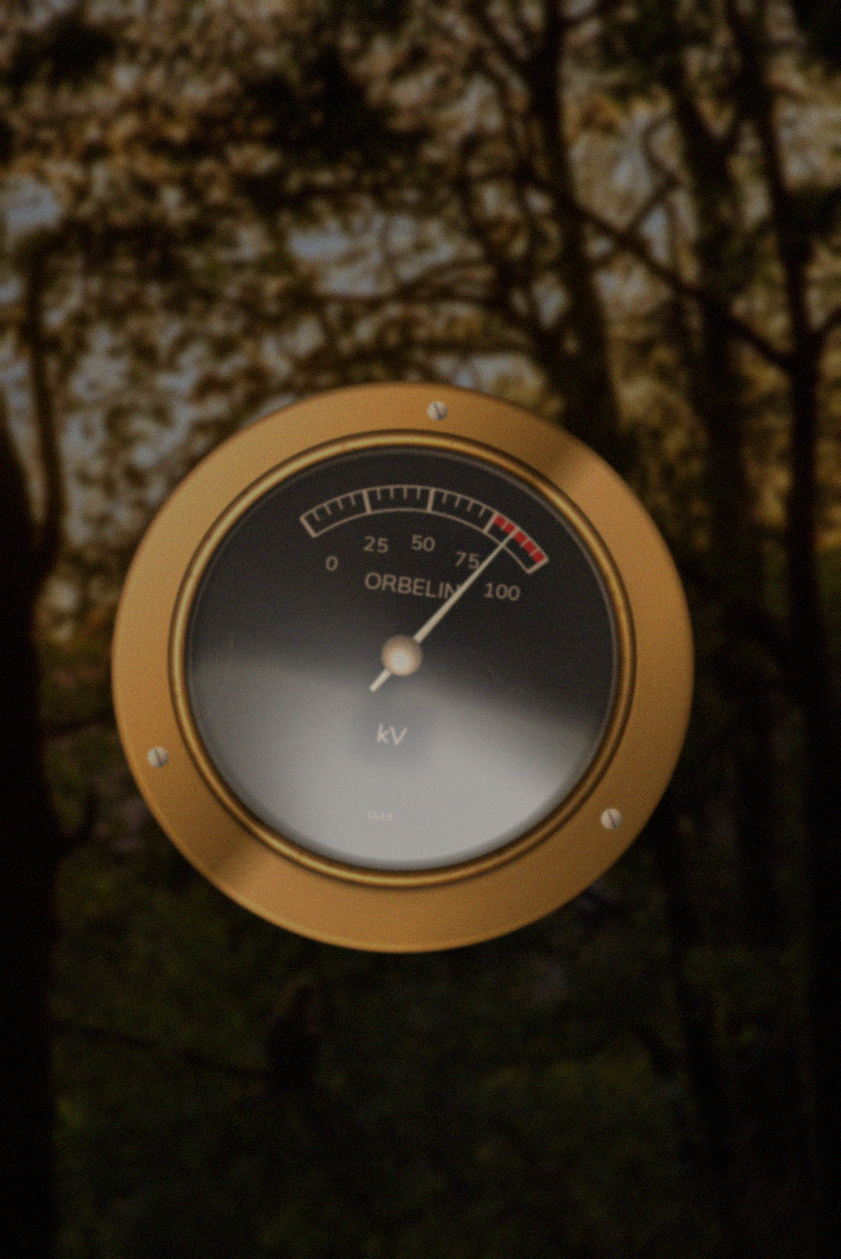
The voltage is 85kV
